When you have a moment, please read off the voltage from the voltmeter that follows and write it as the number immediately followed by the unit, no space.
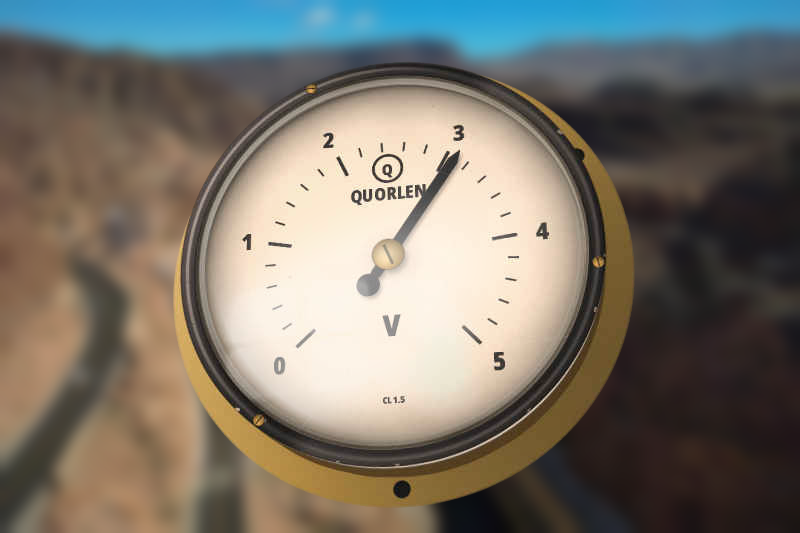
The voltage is 3.1V
